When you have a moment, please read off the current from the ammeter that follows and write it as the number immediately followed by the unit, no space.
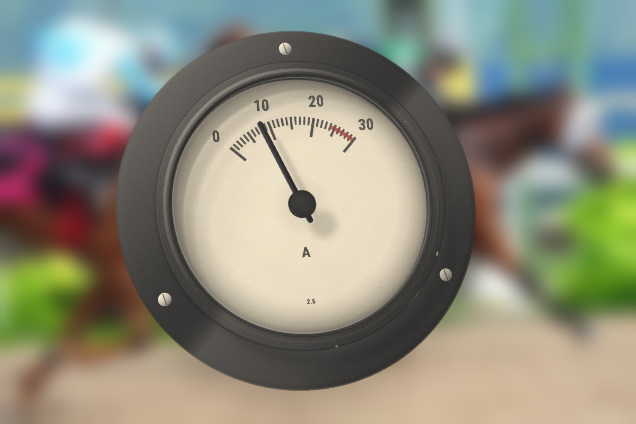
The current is 8A
